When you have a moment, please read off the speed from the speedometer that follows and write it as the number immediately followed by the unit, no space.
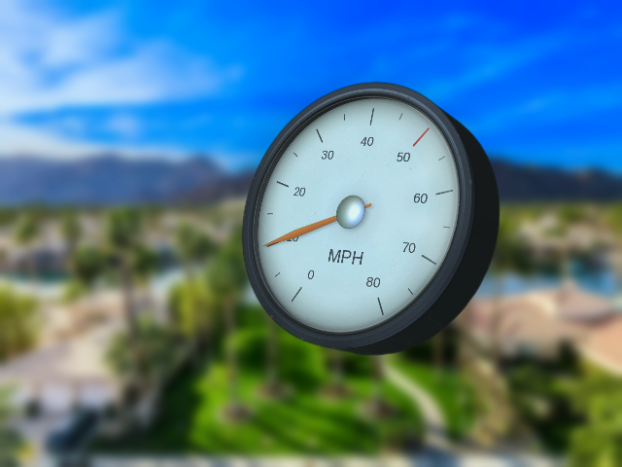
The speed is 10mph
